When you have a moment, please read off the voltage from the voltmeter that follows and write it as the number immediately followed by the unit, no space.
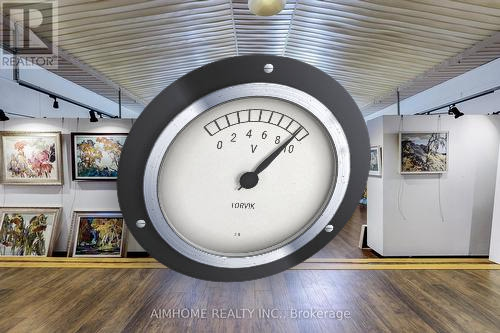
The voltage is 9V
